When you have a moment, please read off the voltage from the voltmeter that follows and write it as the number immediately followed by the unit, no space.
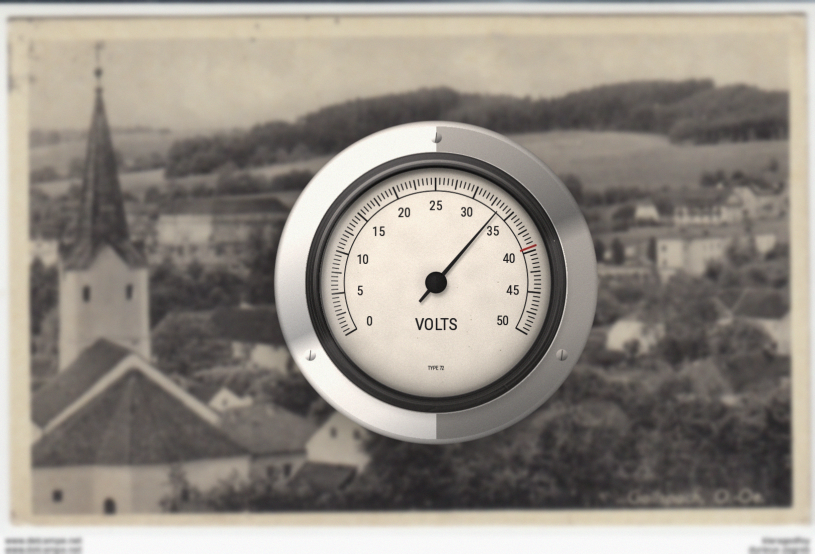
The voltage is 33.5V
